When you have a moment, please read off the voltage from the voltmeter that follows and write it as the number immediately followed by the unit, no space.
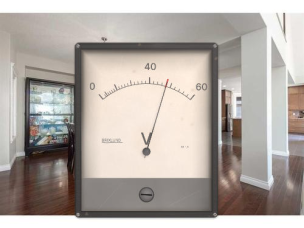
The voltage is 48V
